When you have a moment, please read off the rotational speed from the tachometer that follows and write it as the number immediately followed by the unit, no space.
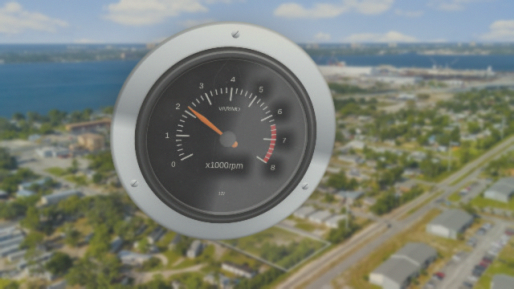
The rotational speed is 2200rpm
